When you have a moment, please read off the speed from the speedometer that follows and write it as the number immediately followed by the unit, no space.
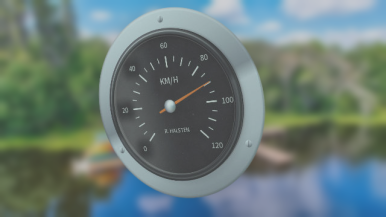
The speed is 90km/h
